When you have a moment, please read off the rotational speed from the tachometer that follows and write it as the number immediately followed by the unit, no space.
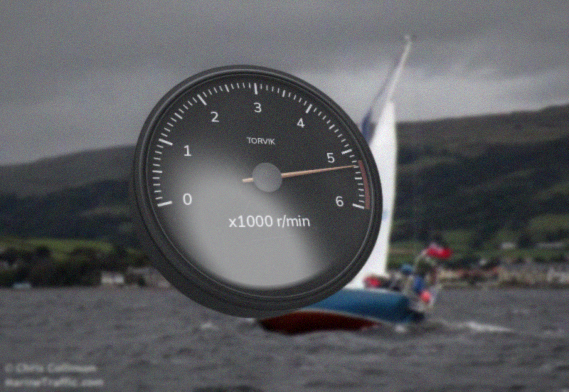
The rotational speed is 5300rpm
